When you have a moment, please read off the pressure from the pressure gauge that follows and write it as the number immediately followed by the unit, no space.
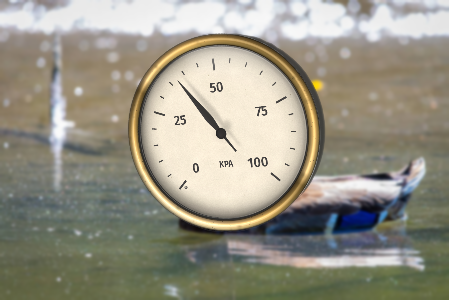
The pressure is 37.5kPa
